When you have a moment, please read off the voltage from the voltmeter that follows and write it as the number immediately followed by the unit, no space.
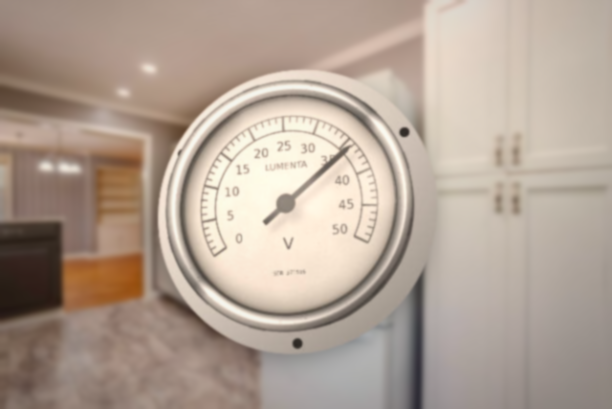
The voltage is 36V
